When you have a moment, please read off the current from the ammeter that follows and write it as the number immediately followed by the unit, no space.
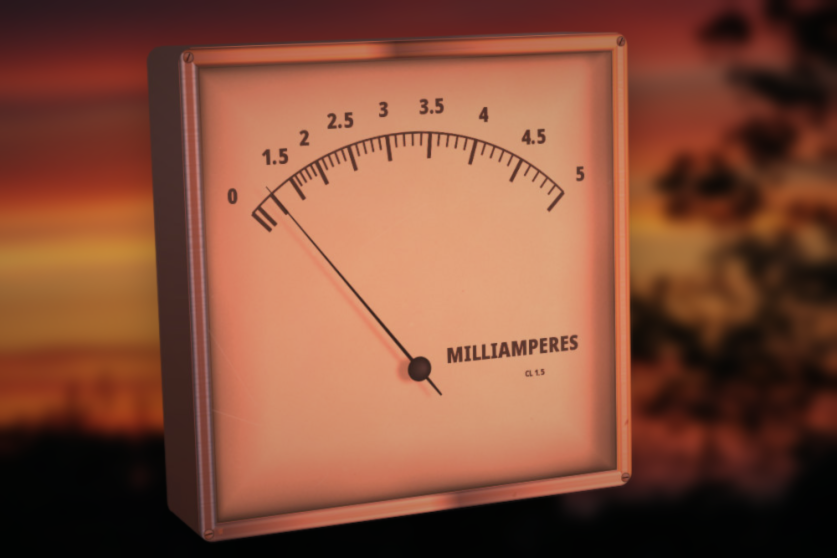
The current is 1mA
